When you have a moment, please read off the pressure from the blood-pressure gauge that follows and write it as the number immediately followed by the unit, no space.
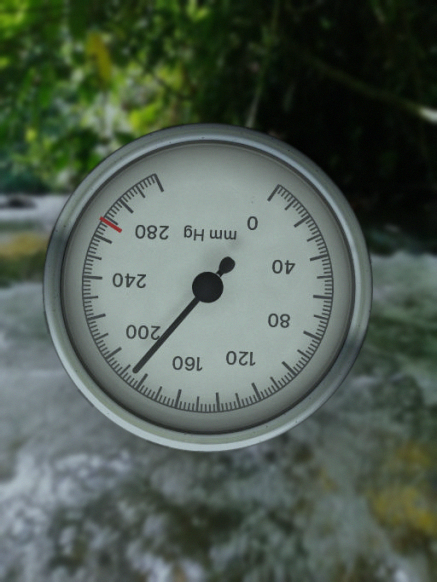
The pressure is 186mmHg
